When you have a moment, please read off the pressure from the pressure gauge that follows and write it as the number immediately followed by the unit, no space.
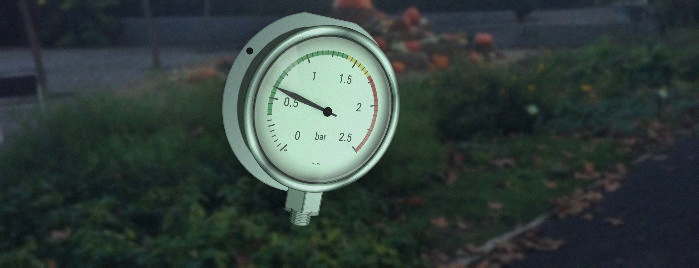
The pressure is 0.6bar
